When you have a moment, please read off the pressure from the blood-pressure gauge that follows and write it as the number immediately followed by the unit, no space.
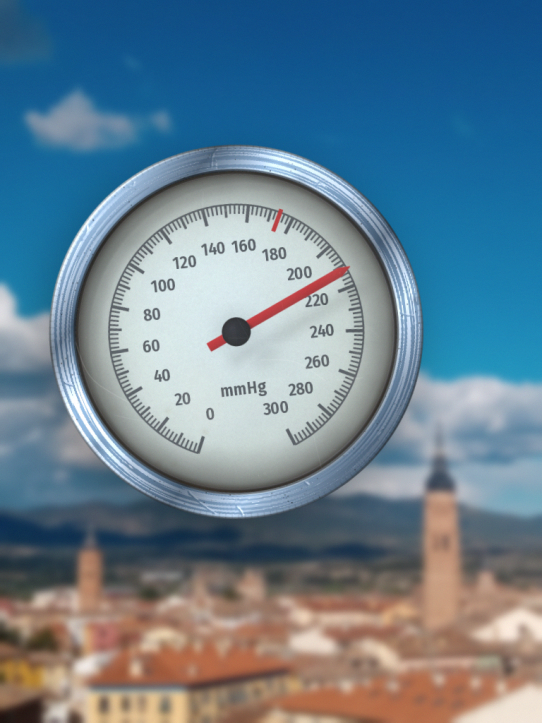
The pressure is 212mmHg
